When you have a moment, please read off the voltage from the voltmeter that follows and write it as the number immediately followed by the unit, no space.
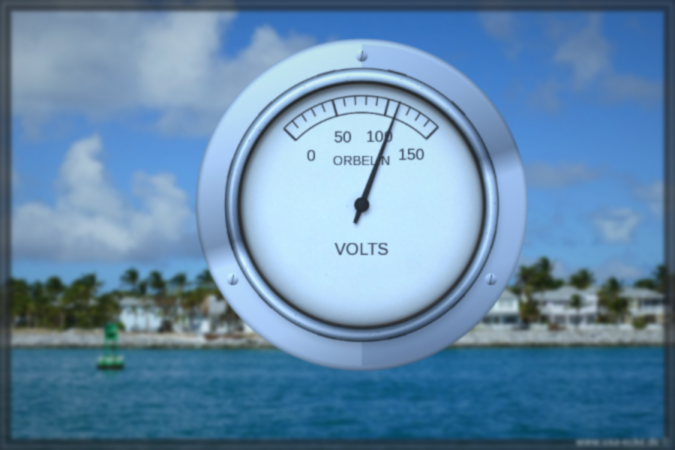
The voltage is 110V
